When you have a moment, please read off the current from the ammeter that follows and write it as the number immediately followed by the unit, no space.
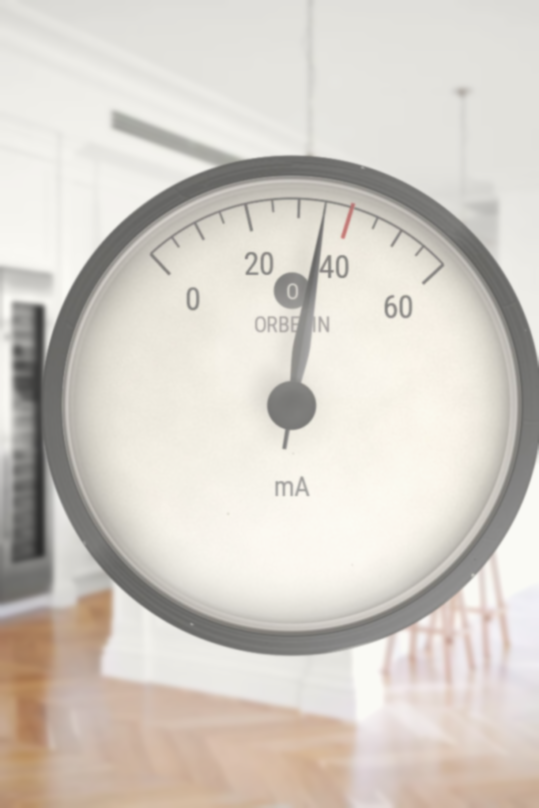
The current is 35mA
